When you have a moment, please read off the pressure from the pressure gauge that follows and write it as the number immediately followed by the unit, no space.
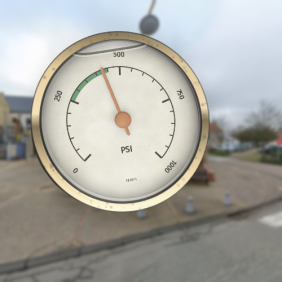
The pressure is 425psi
